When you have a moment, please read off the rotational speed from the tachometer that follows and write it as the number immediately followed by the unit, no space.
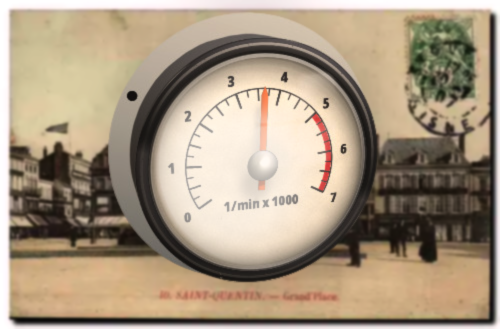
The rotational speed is 3625rpm
